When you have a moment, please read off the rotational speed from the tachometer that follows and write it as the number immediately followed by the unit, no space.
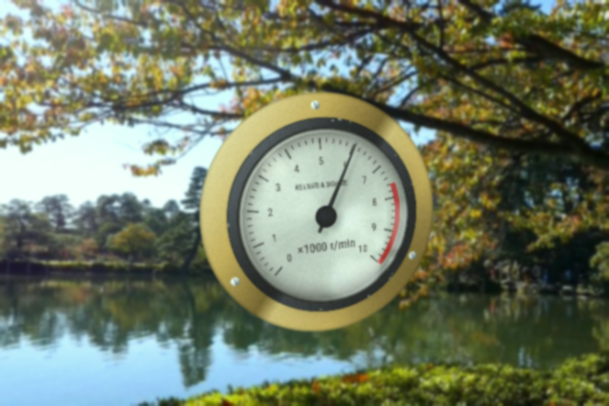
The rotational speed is 6000rpm
